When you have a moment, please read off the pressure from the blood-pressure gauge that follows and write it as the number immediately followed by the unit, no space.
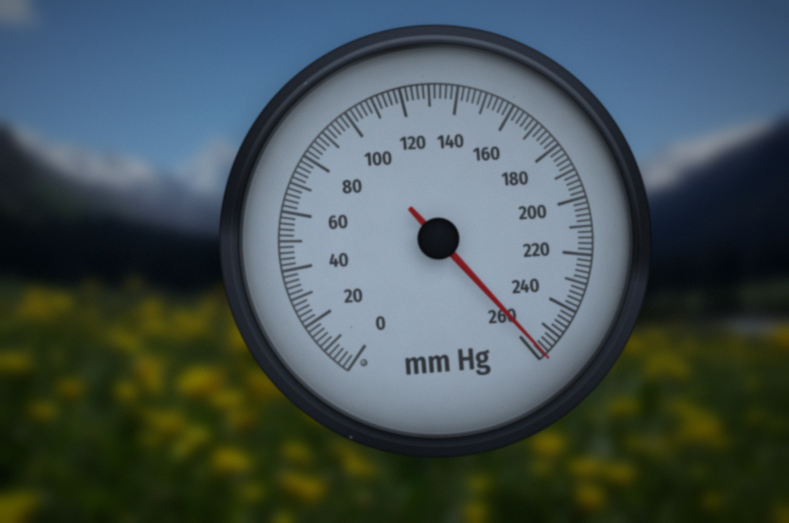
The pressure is 258mmHg
